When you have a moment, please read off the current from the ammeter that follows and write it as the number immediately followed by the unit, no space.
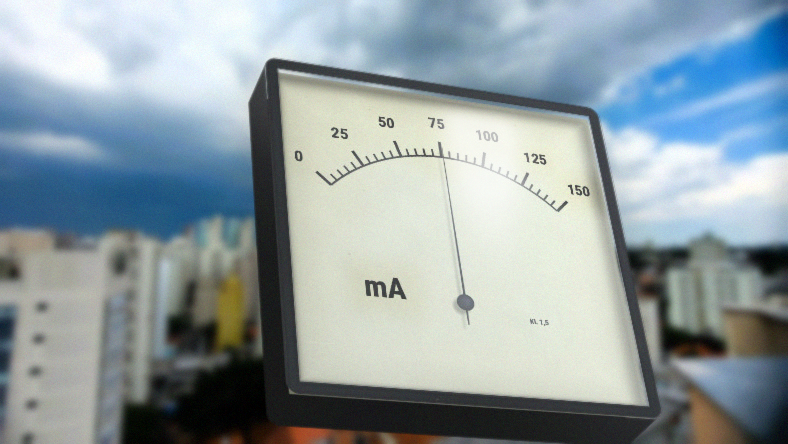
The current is 75mA
